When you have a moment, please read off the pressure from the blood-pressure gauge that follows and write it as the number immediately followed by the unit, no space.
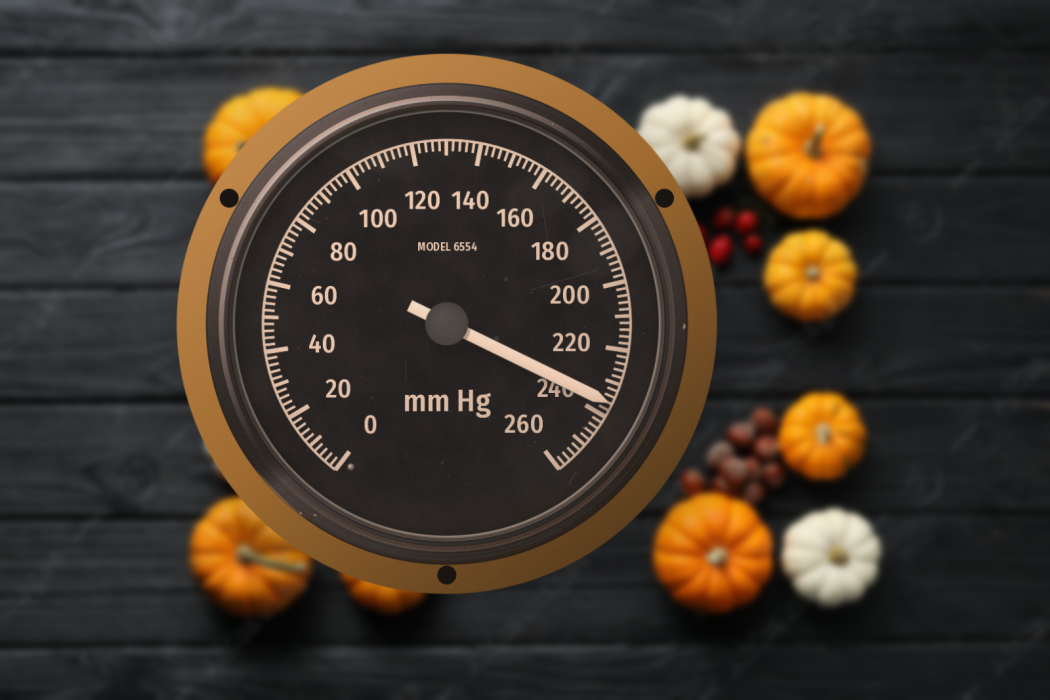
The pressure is 236mmHg
